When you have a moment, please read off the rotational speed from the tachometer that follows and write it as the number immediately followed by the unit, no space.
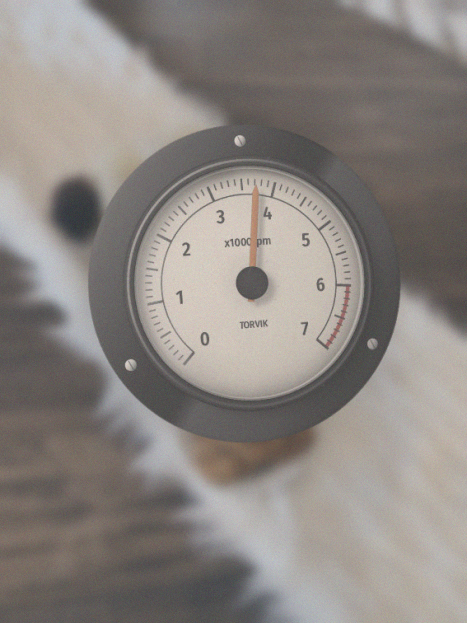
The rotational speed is 3700rpm
